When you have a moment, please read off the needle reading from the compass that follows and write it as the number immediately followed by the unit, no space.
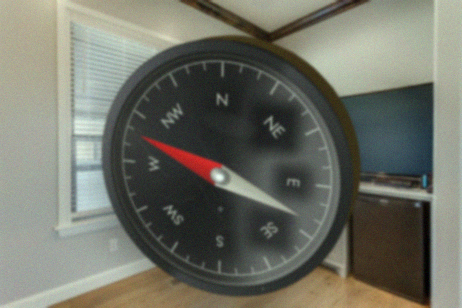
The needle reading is 290°
